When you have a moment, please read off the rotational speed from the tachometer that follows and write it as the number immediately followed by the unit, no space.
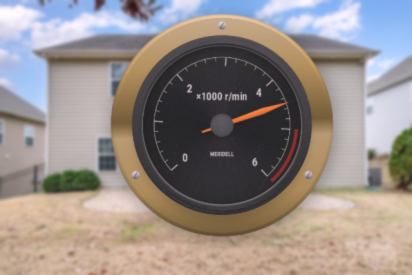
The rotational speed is 4500rpm
